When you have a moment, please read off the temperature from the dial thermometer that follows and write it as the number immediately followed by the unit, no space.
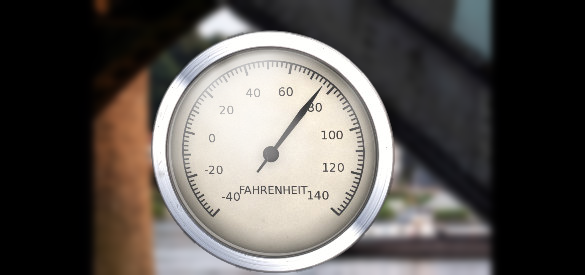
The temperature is 76°F
